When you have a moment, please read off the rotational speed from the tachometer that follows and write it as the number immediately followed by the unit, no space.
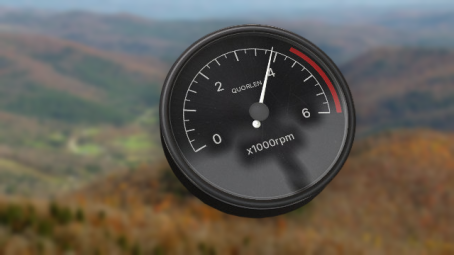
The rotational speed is 3875rpm
